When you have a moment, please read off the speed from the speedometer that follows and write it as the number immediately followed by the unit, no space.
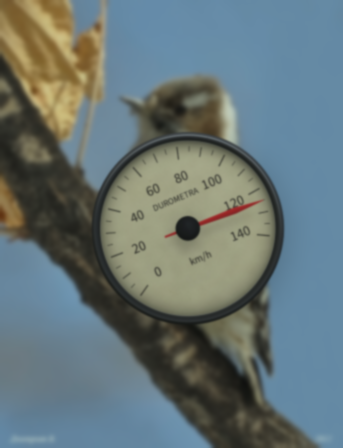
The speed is 125km/h
